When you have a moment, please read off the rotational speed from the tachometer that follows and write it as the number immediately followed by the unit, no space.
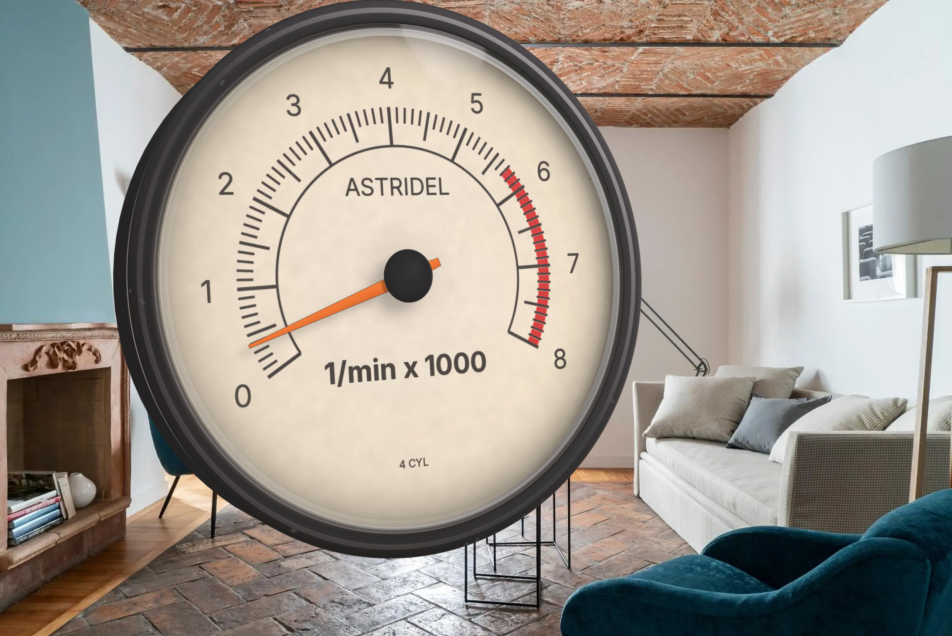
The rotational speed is 400rpm
